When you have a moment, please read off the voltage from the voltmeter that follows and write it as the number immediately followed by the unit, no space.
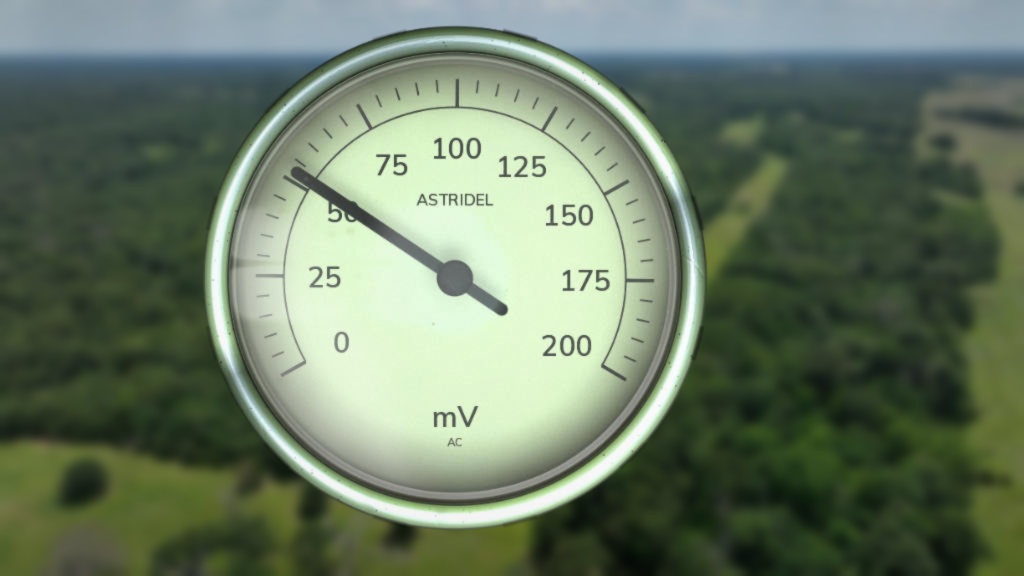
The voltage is 52.5mV
